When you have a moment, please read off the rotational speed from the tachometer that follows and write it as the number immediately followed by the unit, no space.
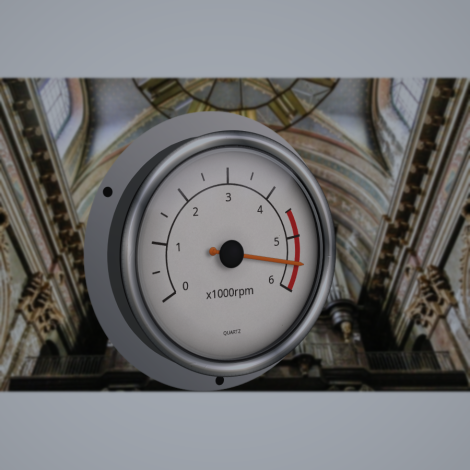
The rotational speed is 5500rpm
